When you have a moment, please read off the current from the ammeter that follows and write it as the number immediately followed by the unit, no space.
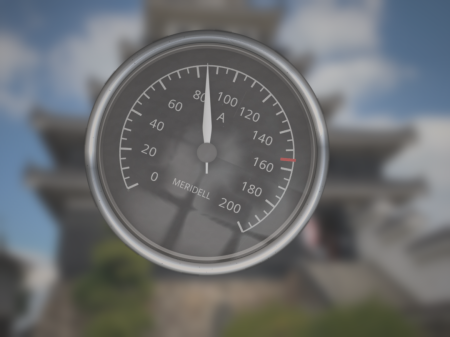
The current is 85A
